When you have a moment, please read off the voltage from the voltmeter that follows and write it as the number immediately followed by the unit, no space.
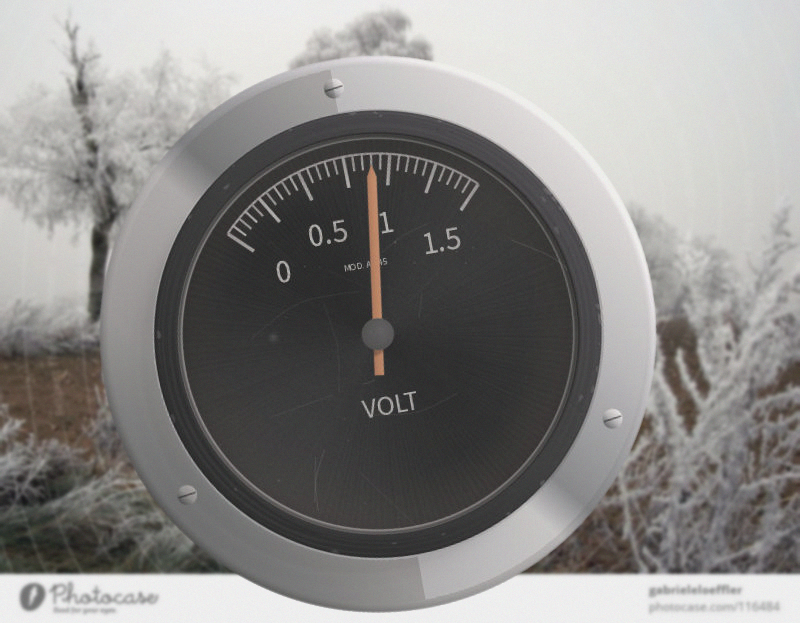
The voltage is 0.9V
